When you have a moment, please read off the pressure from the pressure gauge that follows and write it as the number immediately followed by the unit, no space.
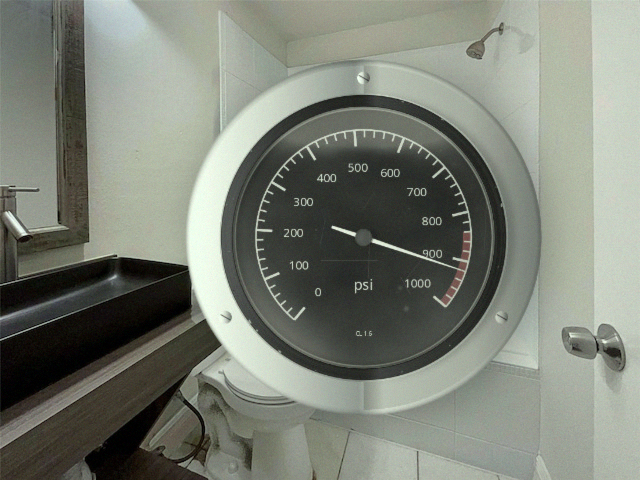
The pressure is 920psi
